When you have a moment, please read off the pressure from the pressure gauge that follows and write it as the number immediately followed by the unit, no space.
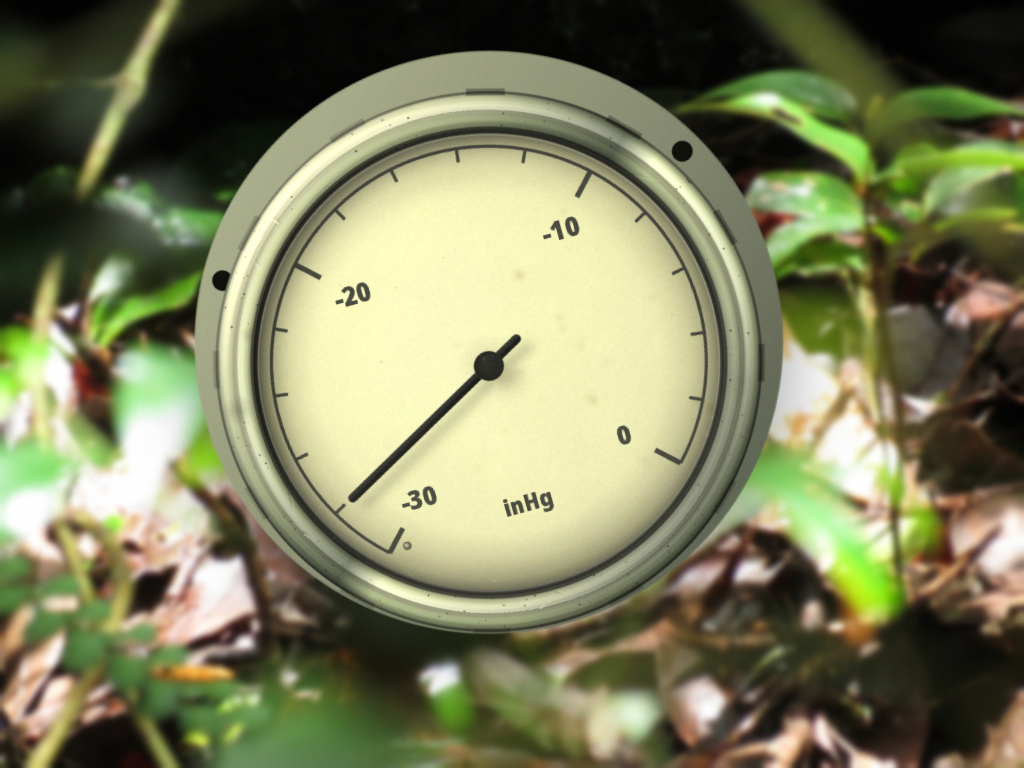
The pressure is -28inHg
